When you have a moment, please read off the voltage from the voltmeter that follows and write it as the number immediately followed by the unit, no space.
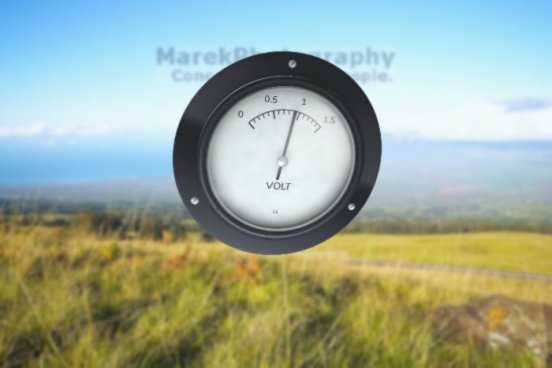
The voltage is 0.9V
